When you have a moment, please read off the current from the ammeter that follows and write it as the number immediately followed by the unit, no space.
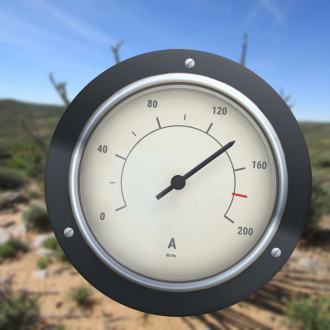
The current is 140A
